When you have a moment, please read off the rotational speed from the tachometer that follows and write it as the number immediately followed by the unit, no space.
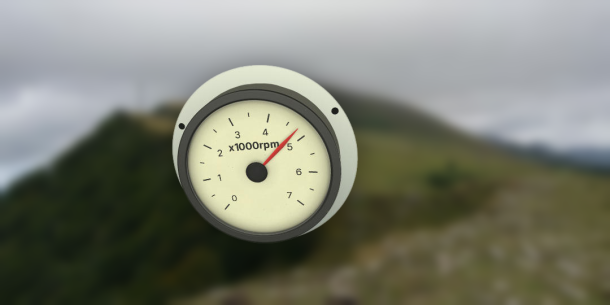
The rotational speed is 4750rpm
